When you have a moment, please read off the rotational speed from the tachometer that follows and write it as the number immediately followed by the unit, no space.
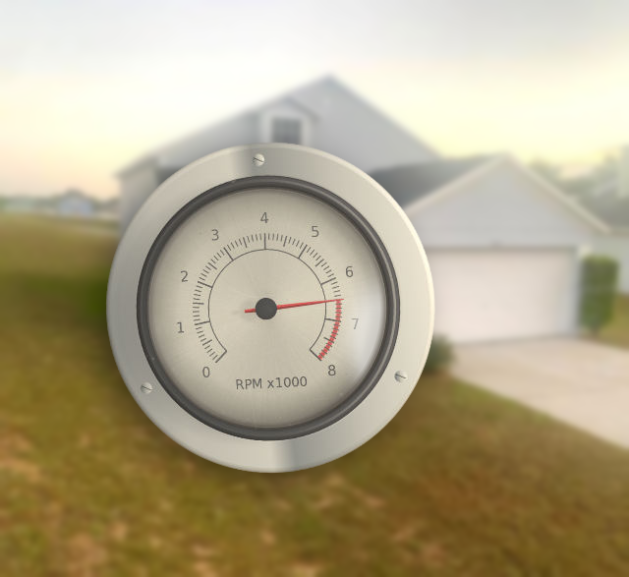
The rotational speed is 6500rpm
